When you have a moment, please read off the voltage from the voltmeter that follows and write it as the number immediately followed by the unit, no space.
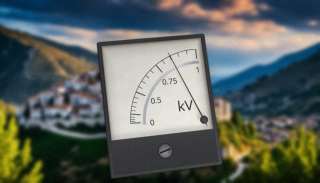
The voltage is 0.85kV
